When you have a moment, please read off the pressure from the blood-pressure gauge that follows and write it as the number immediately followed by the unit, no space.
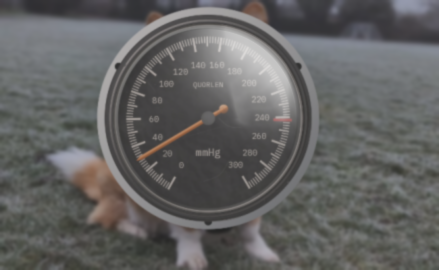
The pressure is 30mmHg
